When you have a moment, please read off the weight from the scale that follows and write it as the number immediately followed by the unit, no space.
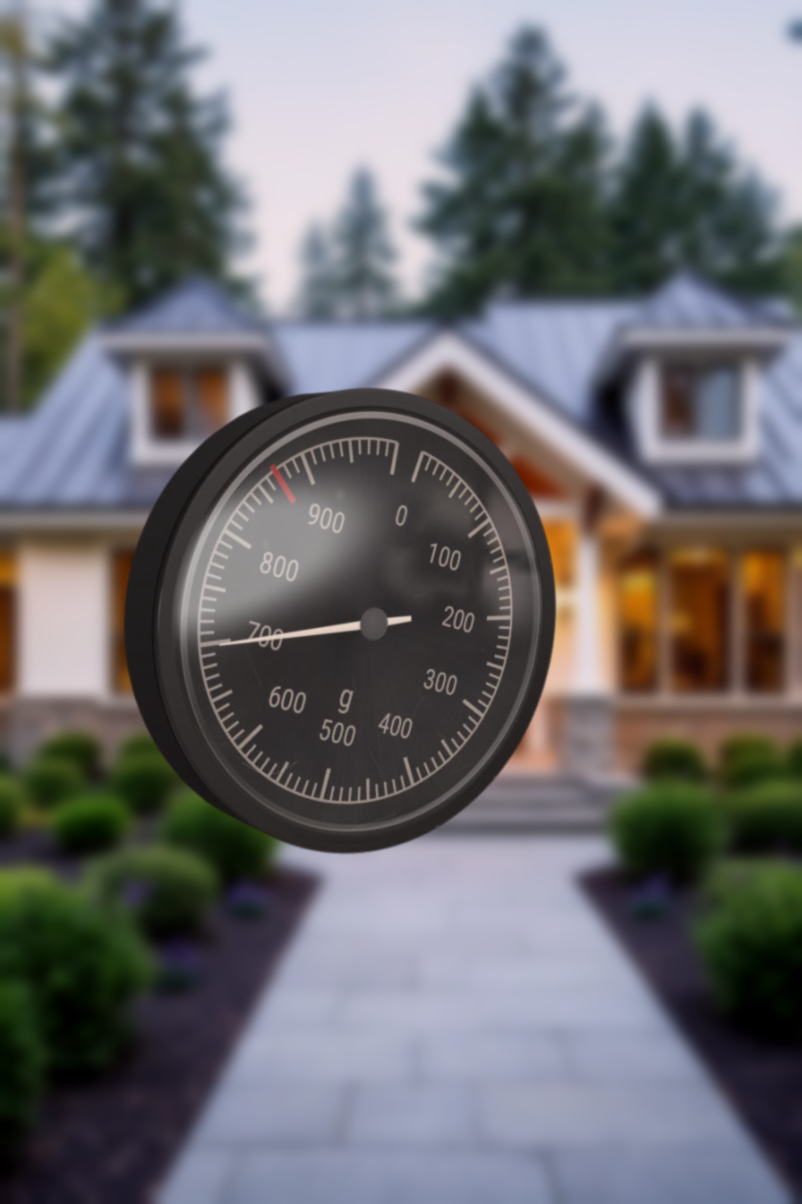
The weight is 700g
